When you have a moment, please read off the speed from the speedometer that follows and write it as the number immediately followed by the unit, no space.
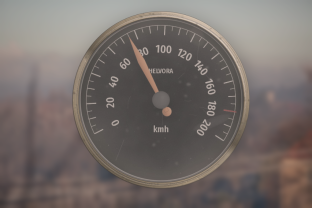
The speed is 75km/h
